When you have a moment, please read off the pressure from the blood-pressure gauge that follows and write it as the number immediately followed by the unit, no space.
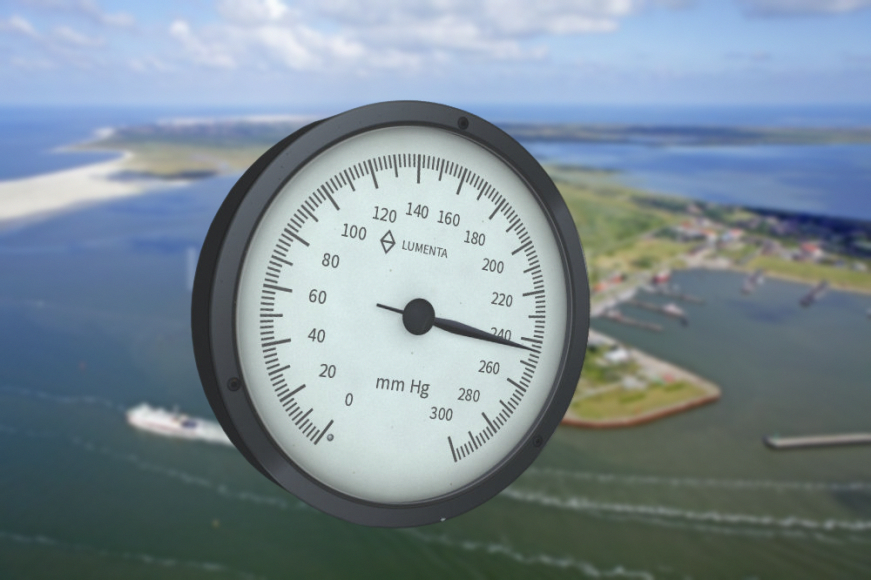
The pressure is 244mmHg
